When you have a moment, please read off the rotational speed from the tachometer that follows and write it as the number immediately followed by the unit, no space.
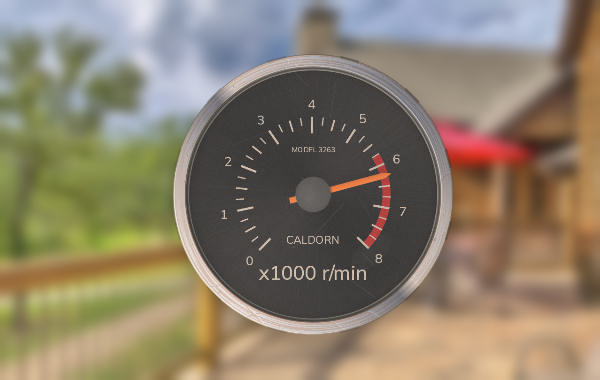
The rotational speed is 6250rpm
